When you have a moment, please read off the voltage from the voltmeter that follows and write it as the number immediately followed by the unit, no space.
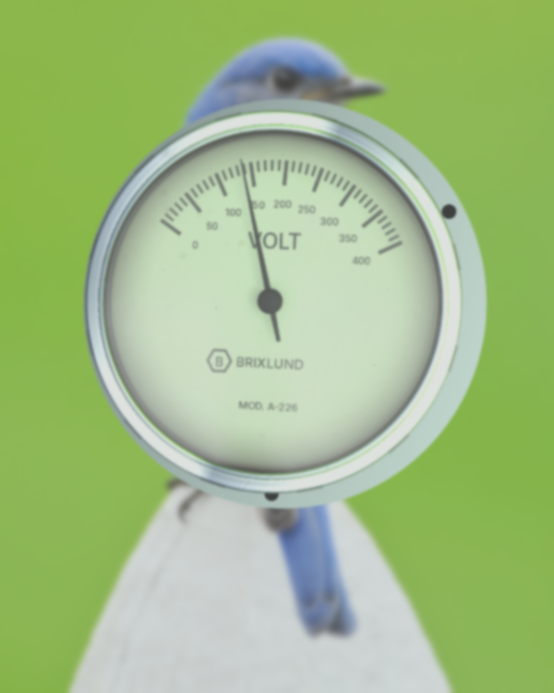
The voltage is 140V
